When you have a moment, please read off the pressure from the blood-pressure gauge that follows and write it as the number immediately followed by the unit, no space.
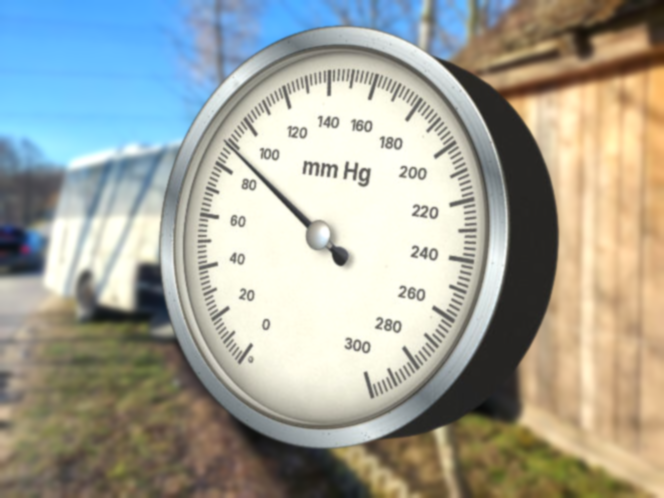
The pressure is 90mmHg
